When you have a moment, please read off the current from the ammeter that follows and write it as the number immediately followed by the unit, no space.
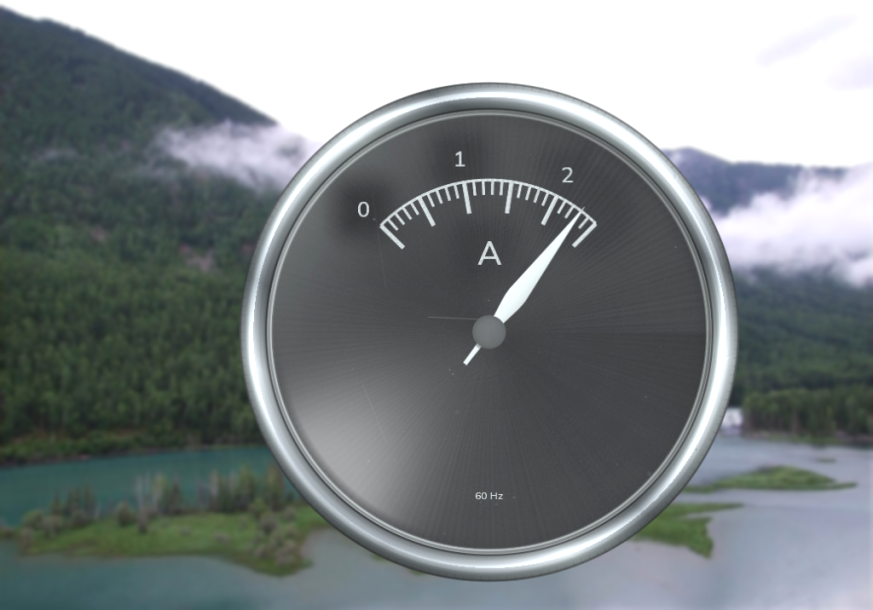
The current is 2.3A
